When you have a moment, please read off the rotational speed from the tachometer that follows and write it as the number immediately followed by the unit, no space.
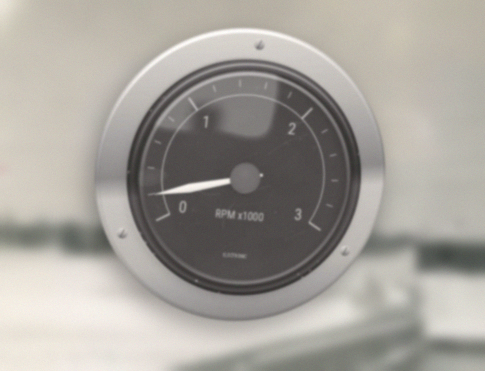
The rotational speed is 200rpm
